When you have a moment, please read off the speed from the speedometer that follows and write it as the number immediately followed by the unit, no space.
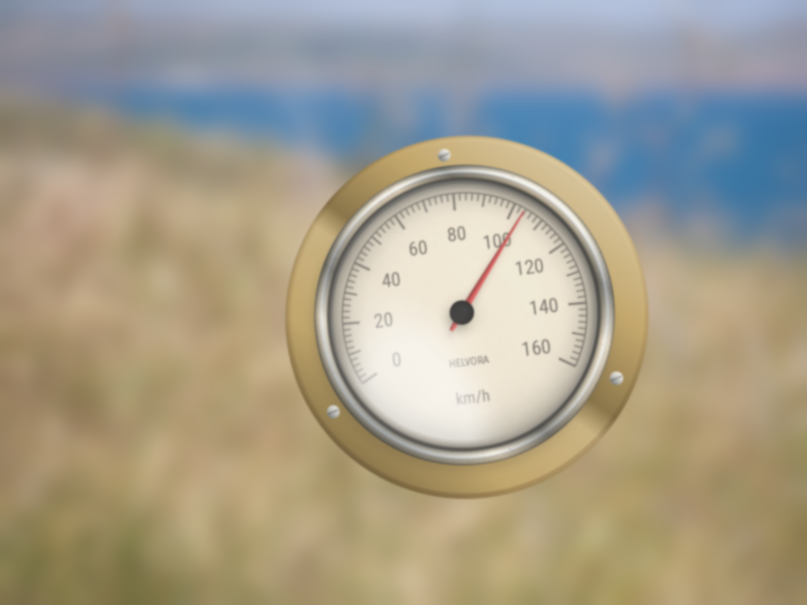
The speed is 104km/h
